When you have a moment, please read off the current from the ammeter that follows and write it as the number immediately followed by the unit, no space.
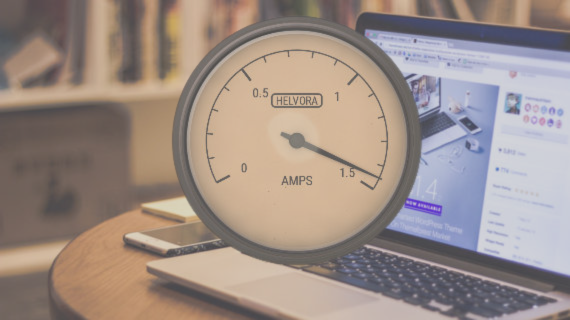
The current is 1.45A
